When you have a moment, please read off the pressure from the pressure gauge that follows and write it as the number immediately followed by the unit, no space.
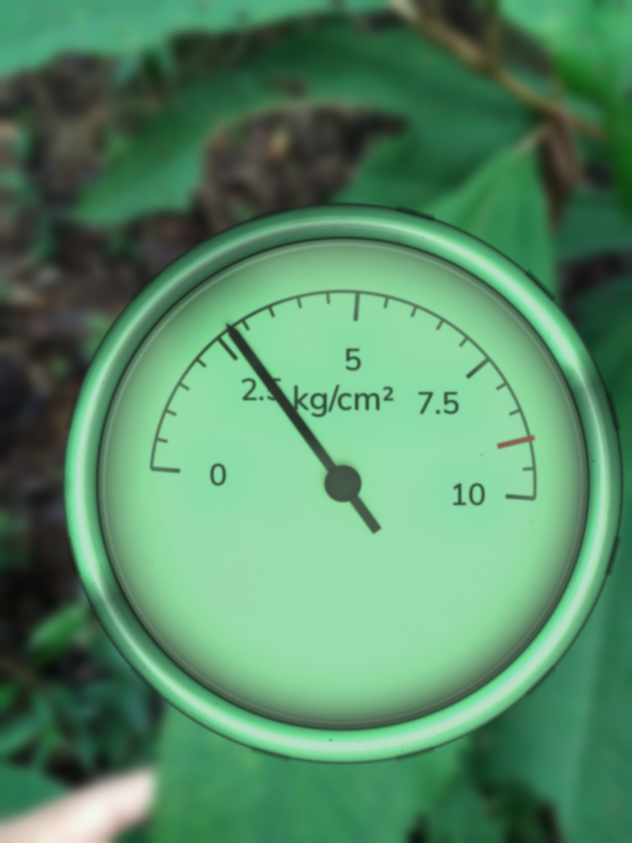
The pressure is 2.75kg/cm²
